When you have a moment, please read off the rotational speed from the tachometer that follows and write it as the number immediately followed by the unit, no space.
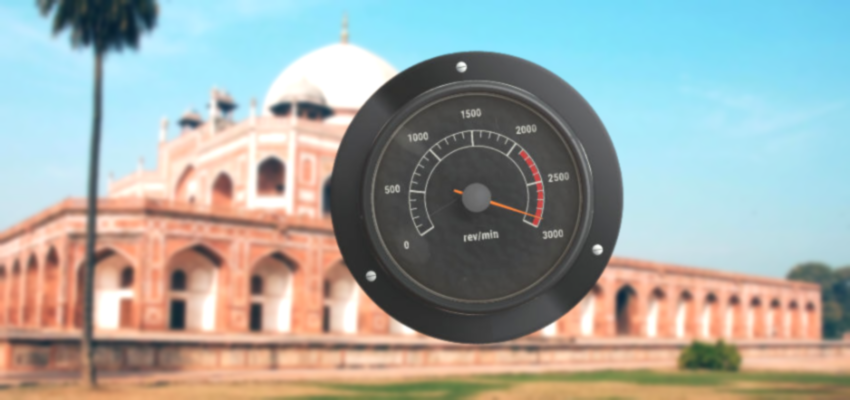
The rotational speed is 2900rpm
